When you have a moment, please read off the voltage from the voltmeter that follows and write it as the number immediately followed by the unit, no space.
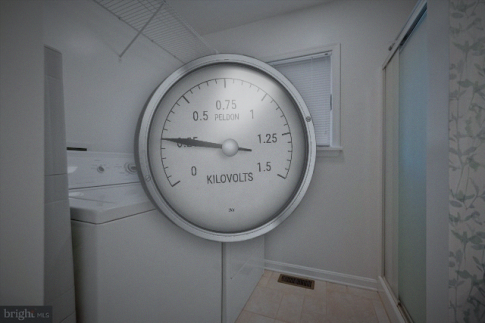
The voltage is 0.25kV
